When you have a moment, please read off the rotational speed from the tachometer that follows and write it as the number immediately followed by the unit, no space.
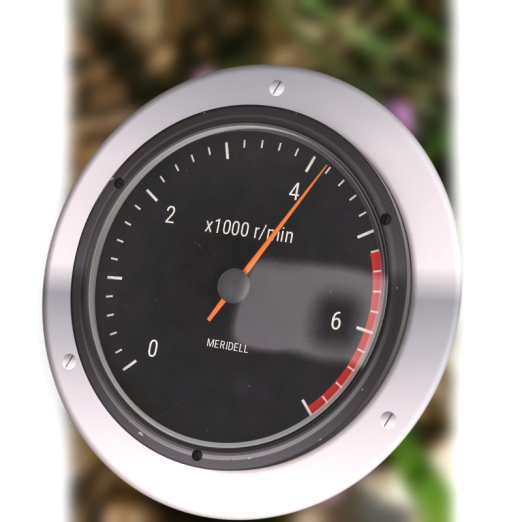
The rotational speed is 4200rpm
